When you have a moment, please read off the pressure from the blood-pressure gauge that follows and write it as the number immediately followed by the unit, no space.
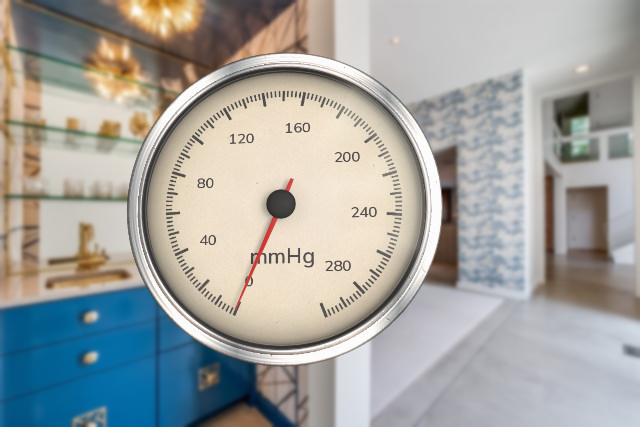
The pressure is 0mmHg
